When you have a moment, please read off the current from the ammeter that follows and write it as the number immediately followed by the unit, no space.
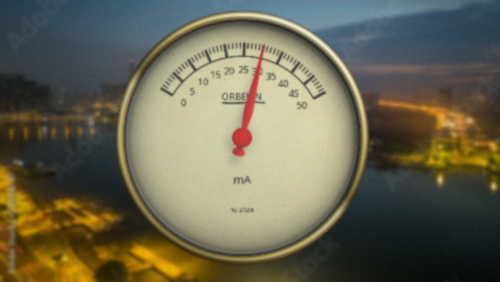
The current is 30mA
